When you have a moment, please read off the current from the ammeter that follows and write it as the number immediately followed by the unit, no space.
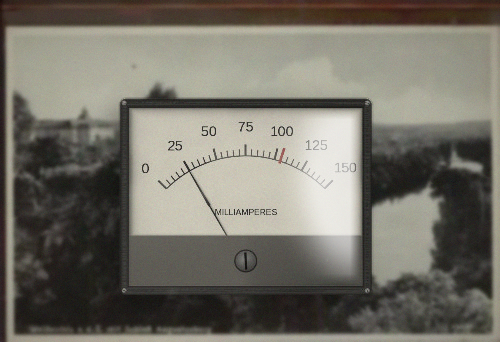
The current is 25mA
